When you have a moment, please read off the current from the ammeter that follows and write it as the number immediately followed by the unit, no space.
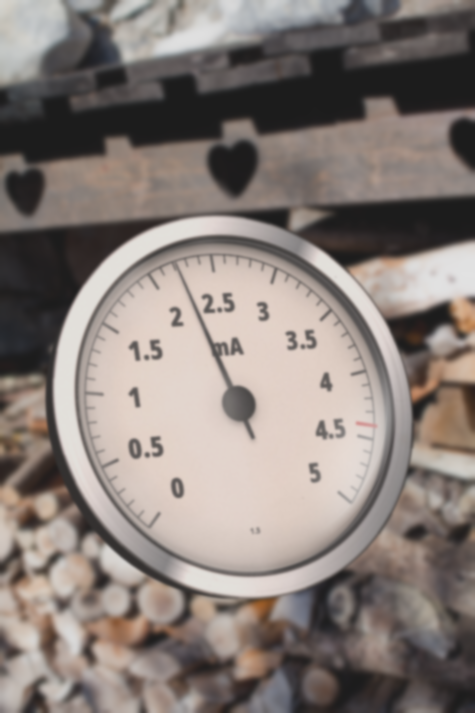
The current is 2.2mA
